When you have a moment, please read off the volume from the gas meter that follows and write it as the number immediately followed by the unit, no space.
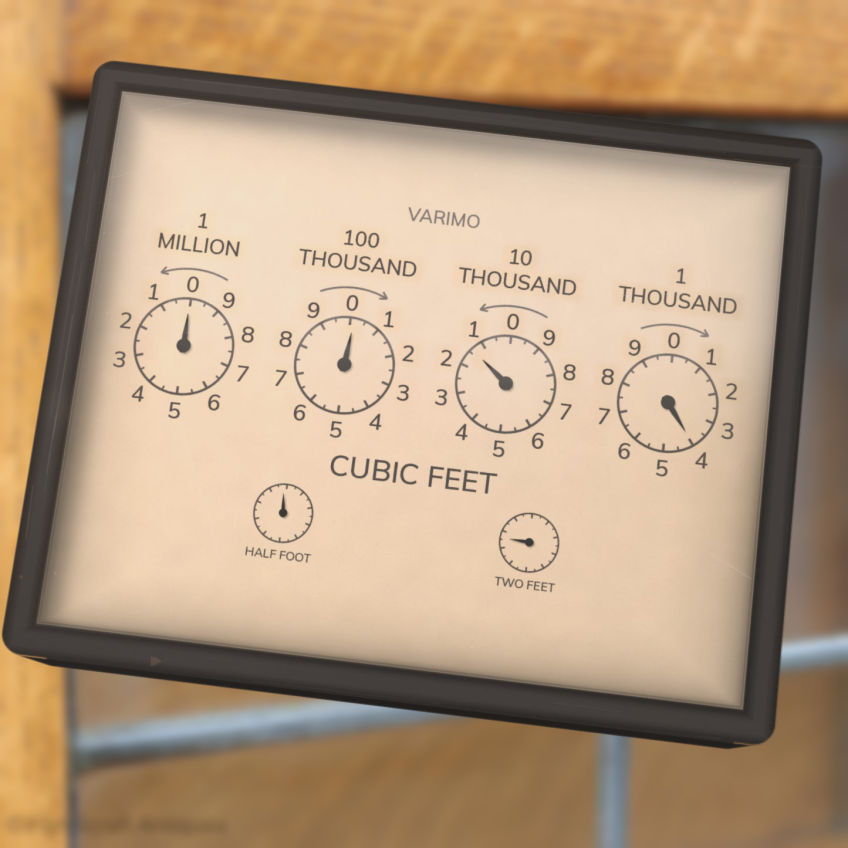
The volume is 1400ft³
